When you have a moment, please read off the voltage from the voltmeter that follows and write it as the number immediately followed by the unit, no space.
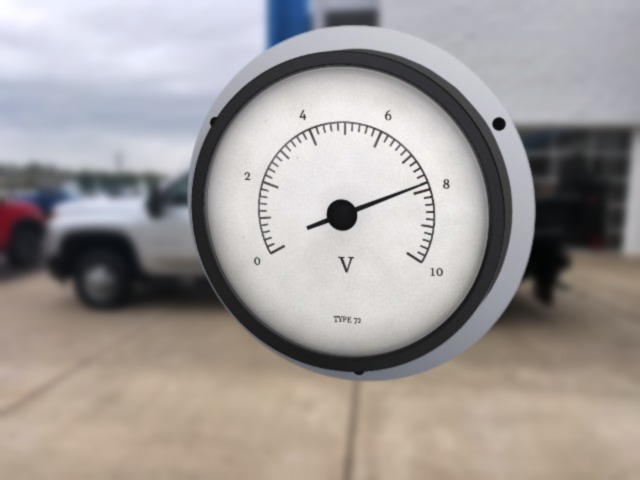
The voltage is 7.8V
